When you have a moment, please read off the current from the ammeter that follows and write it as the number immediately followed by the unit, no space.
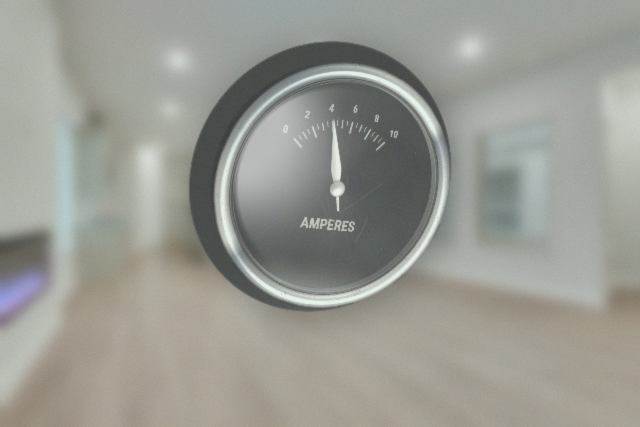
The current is 4A
